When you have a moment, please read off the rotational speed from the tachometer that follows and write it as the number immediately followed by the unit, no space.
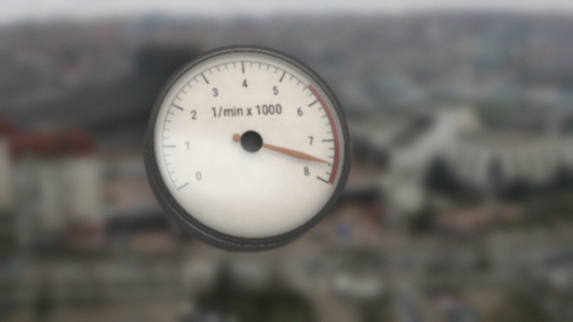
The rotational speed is 7600rpm
